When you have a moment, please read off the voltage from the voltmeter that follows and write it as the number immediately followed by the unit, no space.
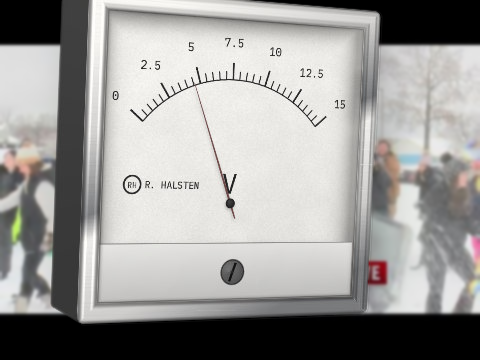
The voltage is 4.5V
